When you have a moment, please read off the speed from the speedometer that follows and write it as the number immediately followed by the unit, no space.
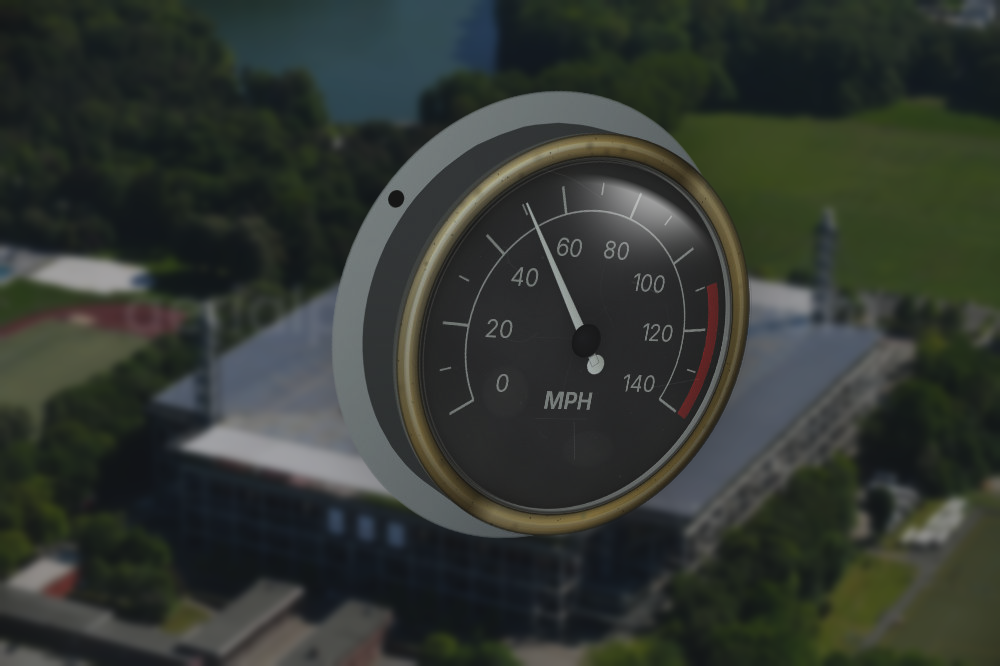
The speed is 50mph
